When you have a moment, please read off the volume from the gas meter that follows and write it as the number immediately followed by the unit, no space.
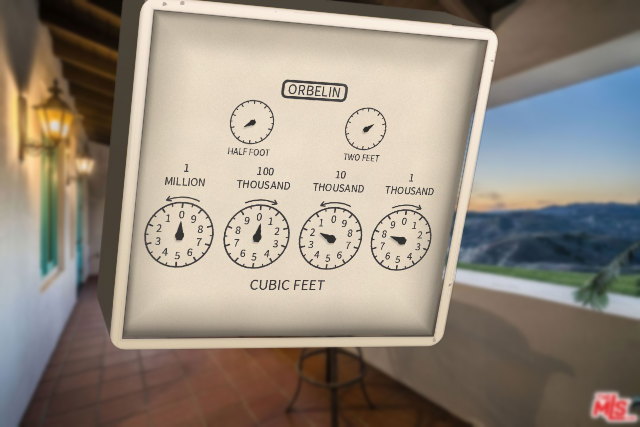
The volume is 1800ft³
